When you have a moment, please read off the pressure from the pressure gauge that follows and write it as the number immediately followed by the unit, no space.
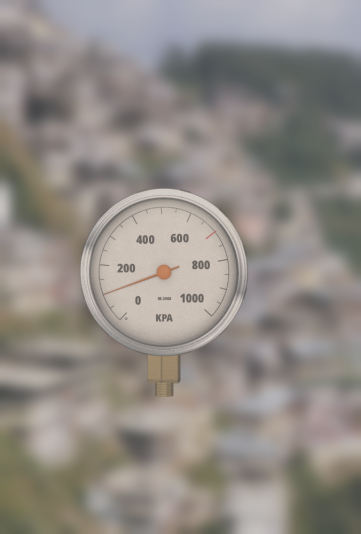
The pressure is 100kPa
